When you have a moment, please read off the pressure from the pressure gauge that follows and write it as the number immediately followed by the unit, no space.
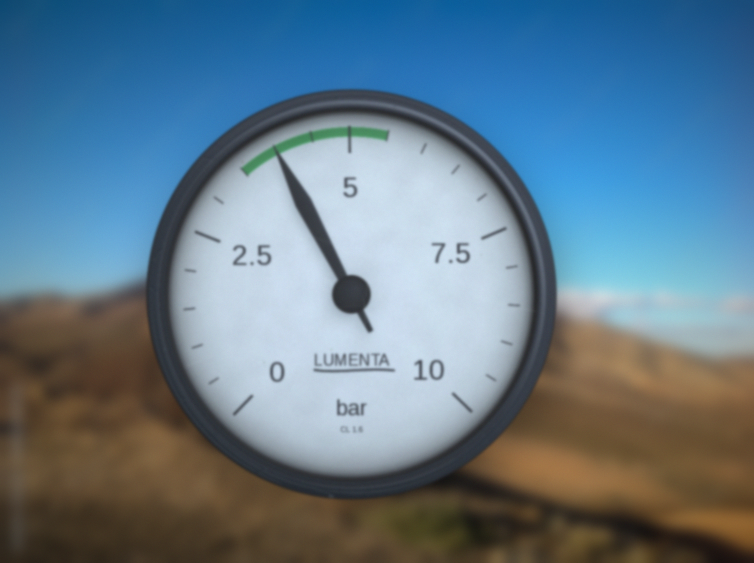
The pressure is 4bar
